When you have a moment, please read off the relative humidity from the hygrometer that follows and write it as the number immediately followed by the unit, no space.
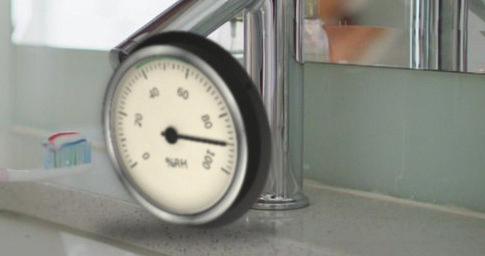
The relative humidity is 90%
